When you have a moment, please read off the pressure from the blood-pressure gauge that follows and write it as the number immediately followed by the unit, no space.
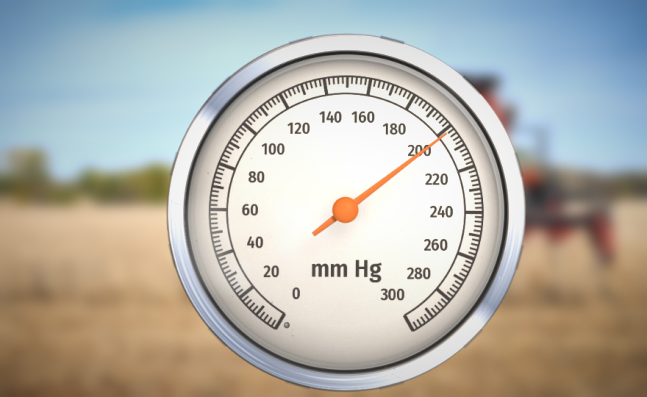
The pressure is 202mmHg
